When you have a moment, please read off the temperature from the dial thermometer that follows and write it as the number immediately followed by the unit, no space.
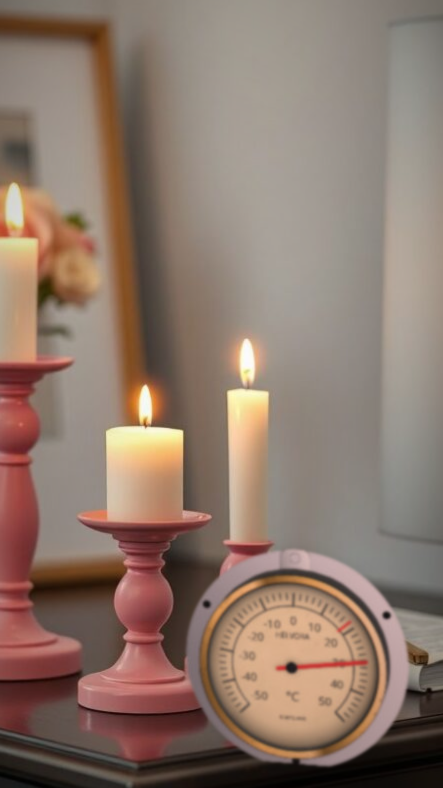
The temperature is 30°C
